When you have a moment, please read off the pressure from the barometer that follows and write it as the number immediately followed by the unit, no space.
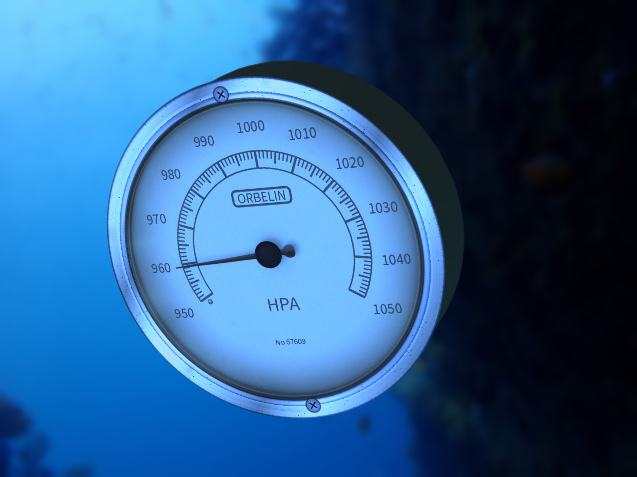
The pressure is 960hPa
